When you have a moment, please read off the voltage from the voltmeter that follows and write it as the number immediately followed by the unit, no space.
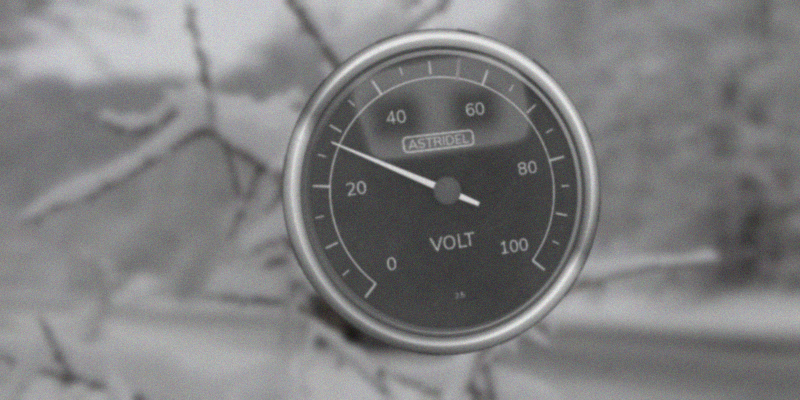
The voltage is 27.5V
